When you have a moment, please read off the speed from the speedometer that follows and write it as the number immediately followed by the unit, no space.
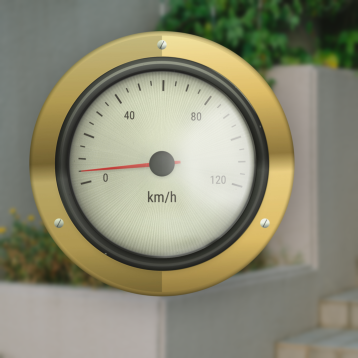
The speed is 5km/h
